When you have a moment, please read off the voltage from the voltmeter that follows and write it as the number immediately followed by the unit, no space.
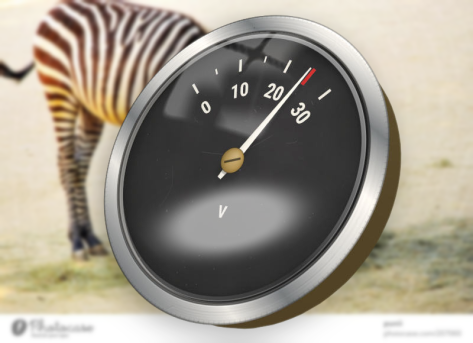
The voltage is 25V
